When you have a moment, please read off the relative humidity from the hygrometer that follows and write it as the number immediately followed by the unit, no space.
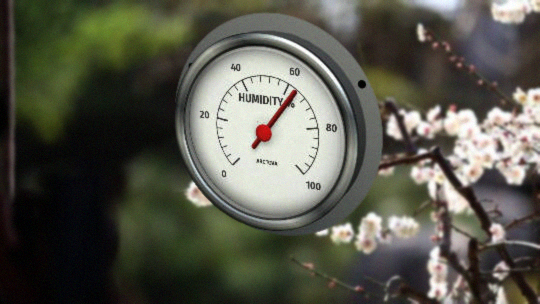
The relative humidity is 64%
